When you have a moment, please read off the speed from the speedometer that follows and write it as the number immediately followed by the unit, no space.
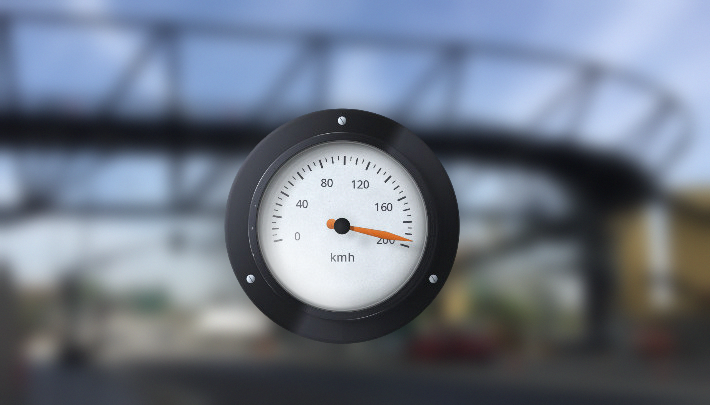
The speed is 195km/h
